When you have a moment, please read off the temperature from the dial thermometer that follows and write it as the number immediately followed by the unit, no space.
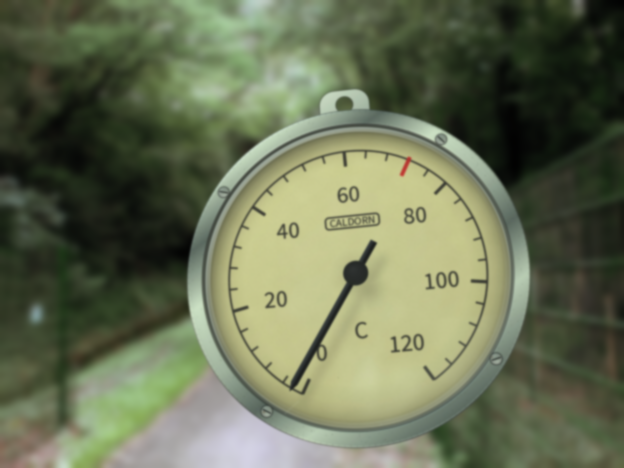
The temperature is 2°C
